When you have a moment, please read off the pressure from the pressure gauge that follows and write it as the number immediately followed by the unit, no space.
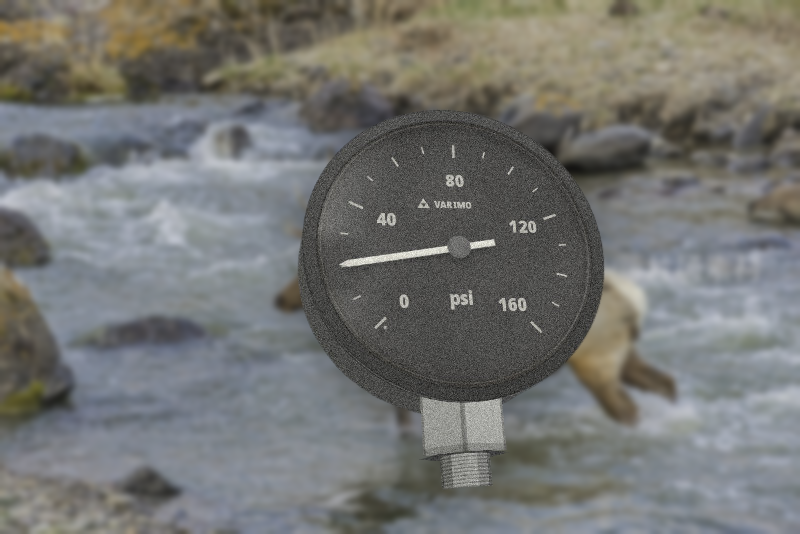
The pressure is 20psi
